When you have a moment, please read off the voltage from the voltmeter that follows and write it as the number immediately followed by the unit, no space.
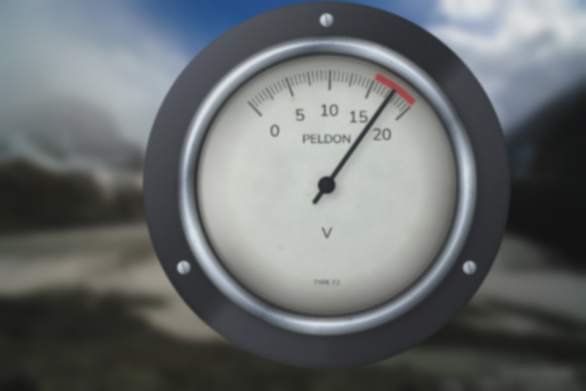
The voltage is 17.5V
